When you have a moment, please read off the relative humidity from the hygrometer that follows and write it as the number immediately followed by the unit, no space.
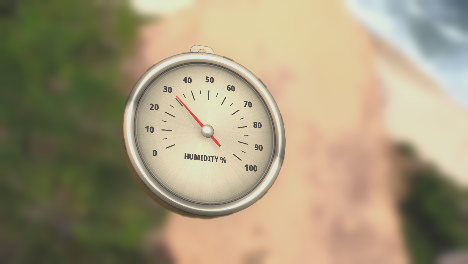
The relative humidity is 30%
